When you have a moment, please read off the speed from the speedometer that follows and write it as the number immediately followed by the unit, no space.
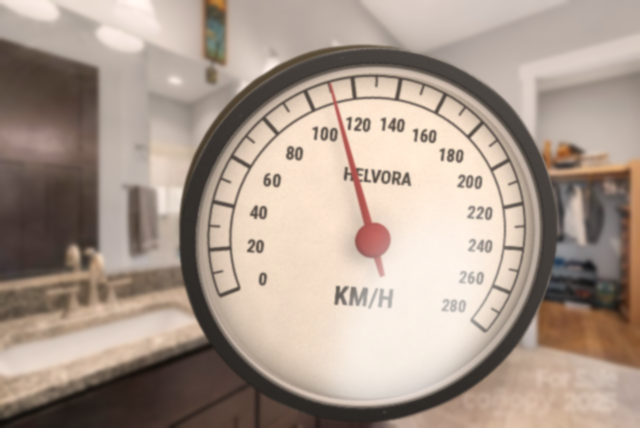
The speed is 110km/h
